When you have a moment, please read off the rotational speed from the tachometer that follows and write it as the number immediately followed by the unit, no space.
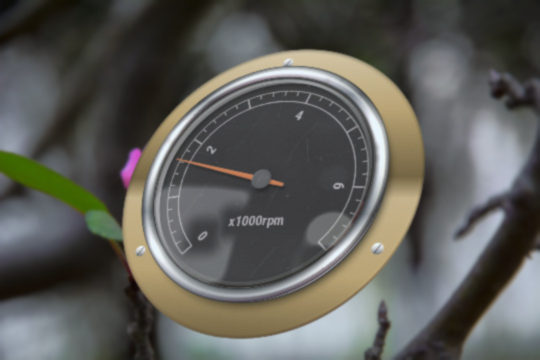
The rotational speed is 1600rpm
